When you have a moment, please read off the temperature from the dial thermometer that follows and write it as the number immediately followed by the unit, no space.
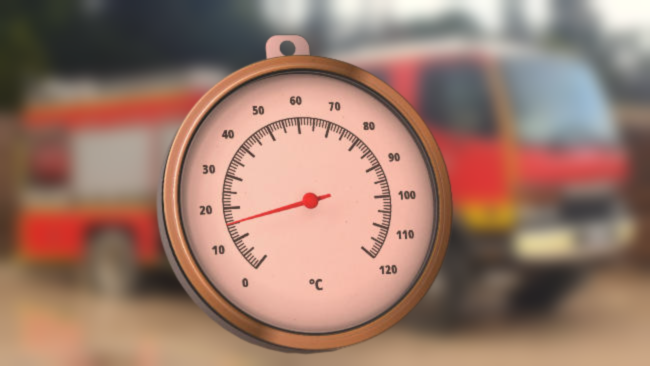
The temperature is 15°C
